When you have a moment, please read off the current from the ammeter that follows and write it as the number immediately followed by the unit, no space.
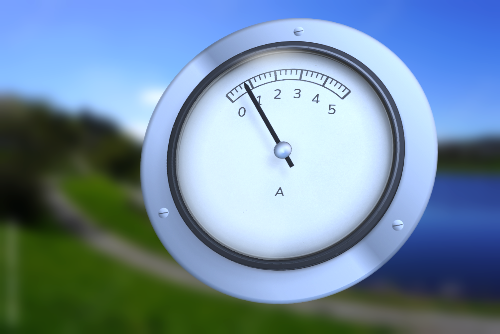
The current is 0.8A
